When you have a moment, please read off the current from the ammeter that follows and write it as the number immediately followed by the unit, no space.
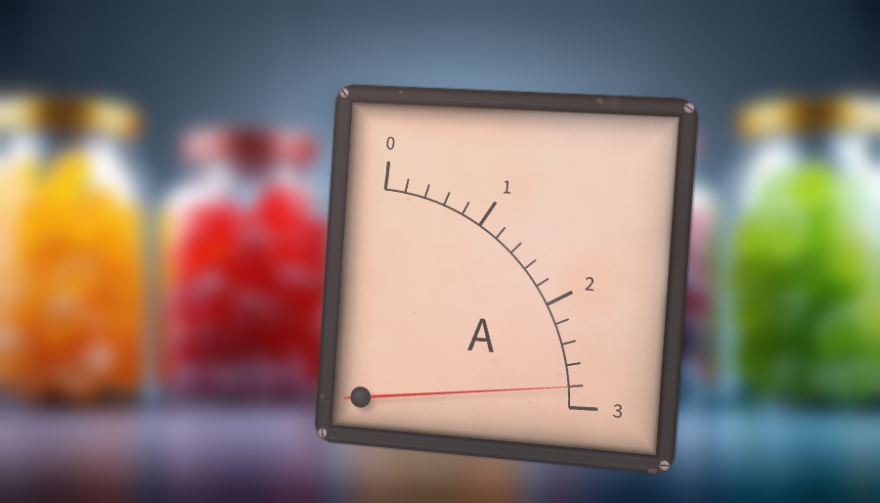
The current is 2.8A
